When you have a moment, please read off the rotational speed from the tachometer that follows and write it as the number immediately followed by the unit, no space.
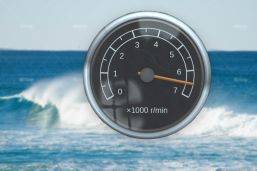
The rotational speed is 6500rpm
